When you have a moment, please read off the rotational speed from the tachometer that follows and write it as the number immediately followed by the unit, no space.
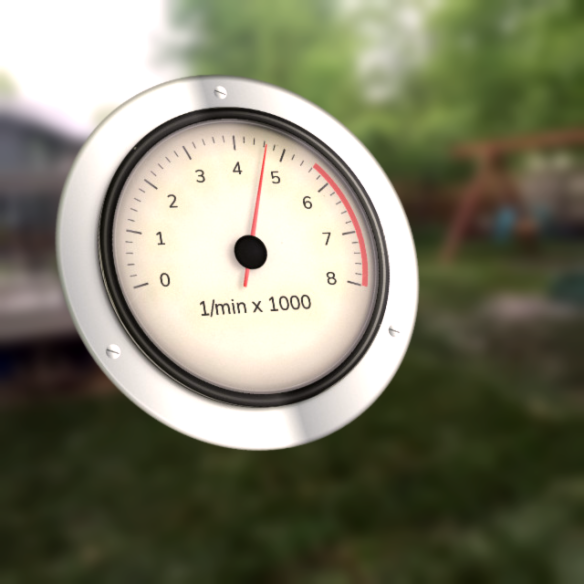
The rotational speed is 4600rpm
